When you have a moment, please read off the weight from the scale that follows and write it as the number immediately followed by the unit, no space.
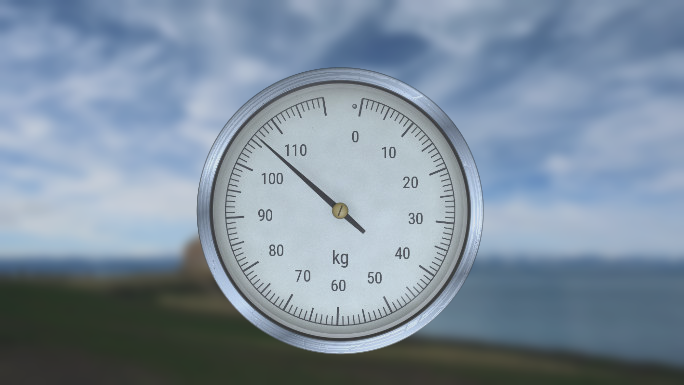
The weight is 106kg
